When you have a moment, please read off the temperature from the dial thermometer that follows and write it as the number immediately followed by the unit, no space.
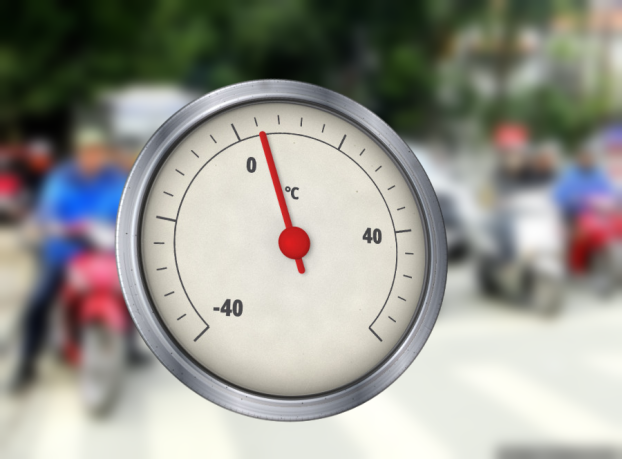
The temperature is 4°C
